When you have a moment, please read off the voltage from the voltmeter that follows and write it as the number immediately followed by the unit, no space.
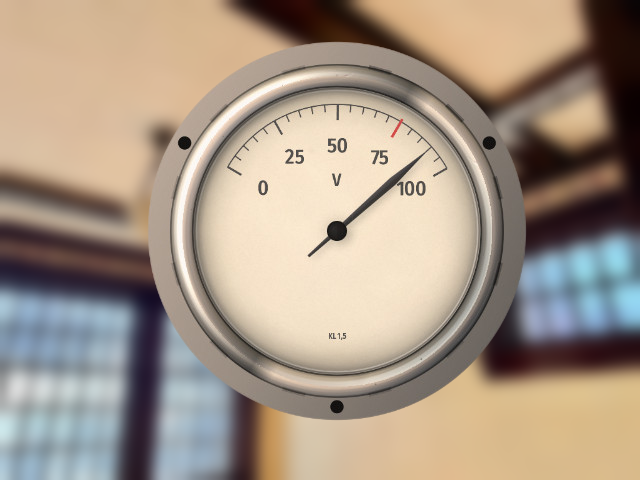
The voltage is 90V
